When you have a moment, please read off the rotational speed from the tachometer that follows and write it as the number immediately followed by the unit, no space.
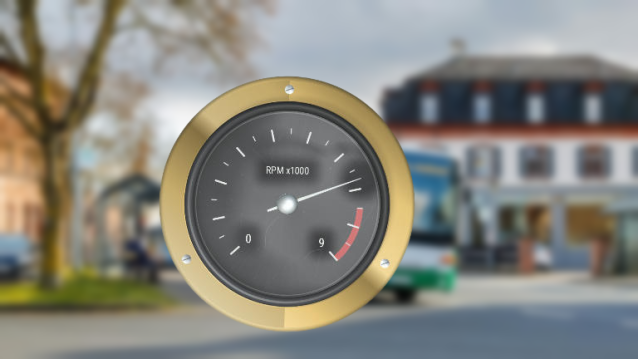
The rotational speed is 6750rpm
